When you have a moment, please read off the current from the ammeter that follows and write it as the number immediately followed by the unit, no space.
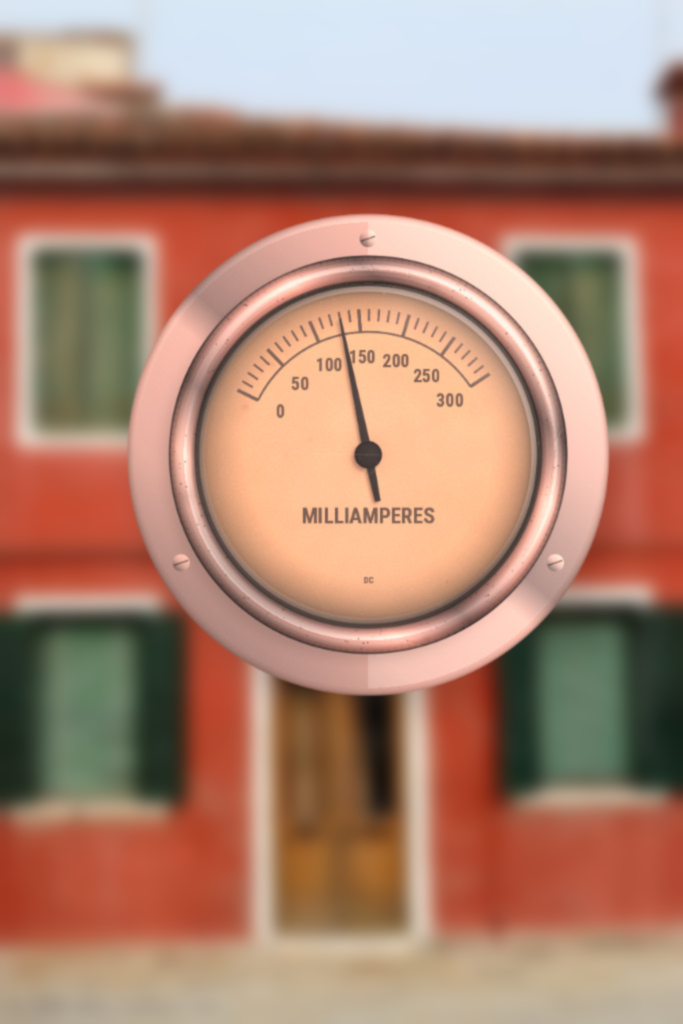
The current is 130mA
